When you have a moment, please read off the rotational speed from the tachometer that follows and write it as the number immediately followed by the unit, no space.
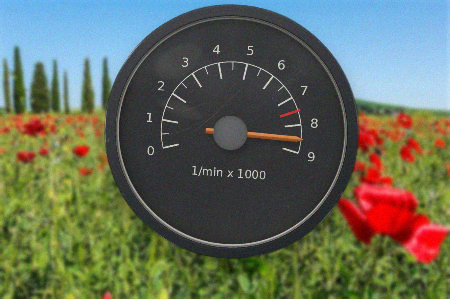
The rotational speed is 8500rpm
